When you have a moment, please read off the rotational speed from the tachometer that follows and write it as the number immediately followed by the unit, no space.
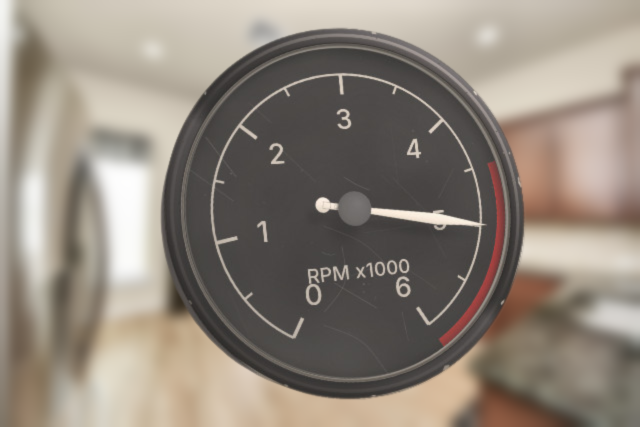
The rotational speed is 5000rpm
